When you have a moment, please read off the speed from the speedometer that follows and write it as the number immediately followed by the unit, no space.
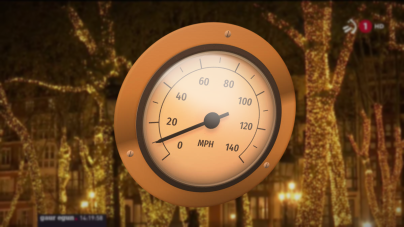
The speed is 10mph
